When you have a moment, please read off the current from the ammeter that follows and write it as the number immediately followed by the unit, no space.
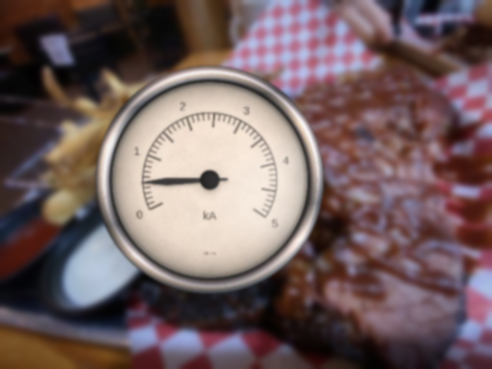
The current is 0.5kA
